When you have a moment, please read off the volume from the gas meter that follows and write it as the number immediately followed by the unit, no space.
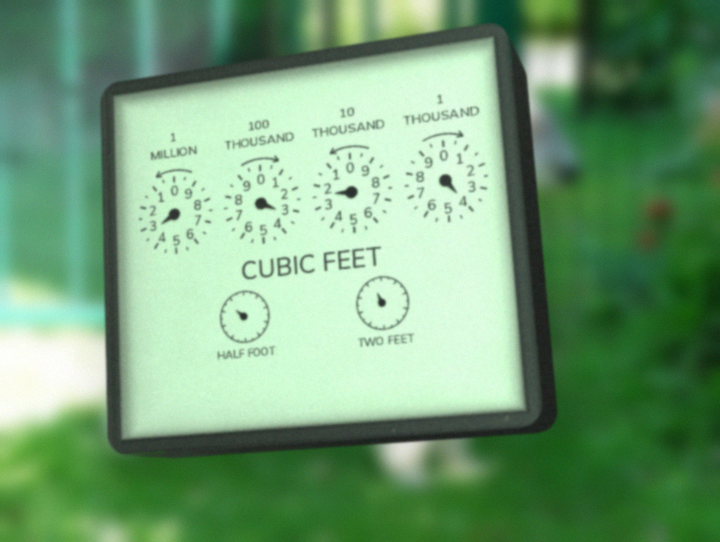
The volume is 332400ft³
